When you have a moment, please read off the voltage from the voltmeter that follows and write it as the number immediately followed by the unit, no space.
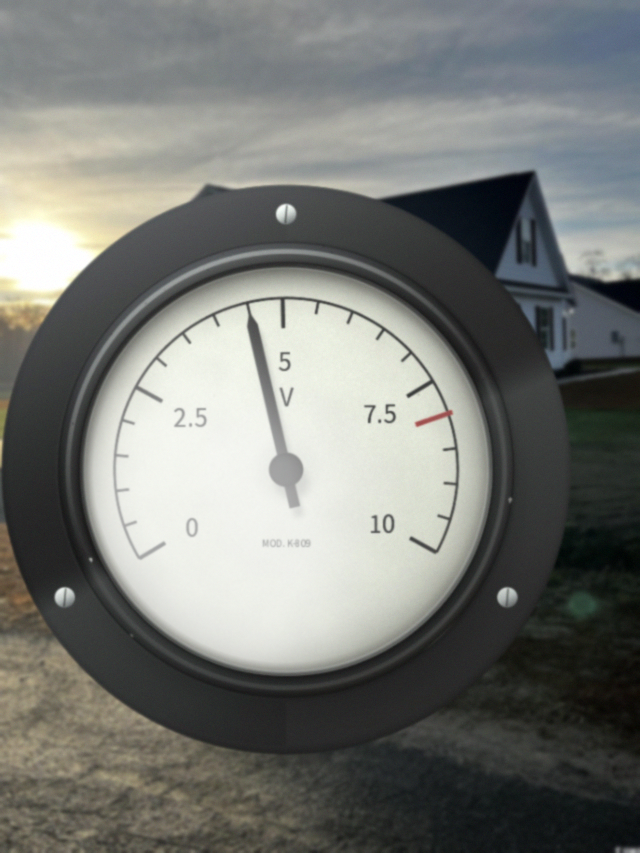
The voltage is 4.5V
